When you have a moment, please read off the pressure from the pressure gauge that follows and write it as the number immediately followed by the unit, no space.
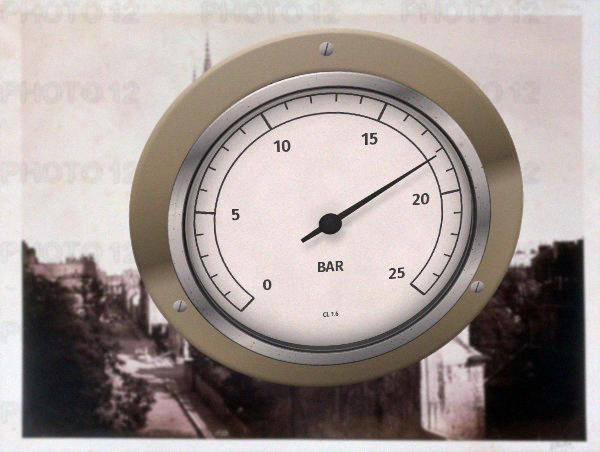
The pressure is 18bar
